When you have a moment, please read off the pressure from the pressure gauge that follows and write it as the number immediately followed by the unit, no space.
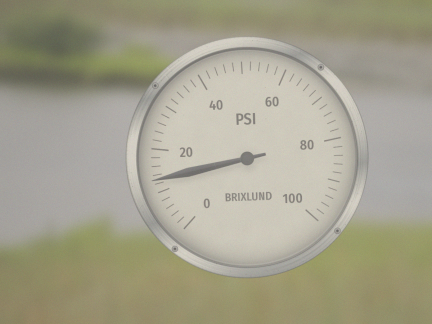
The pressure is 13psi
